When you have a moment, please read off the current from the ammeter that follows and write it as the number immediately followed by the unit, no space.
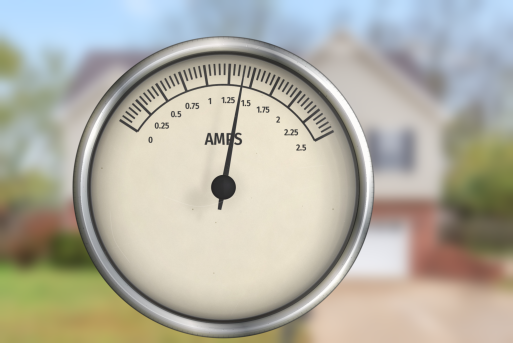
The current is 1.4A
